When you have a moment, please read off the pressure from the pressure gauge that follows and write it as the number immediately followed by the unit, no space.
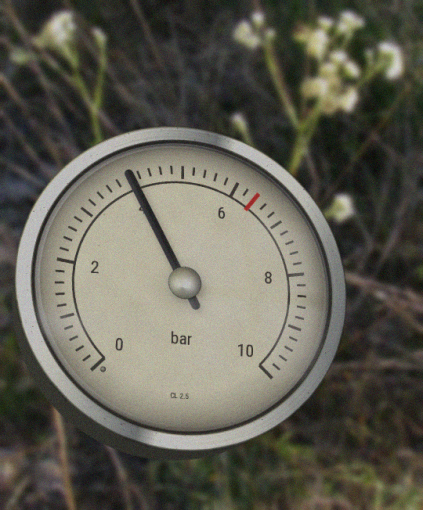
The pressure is 4bar
